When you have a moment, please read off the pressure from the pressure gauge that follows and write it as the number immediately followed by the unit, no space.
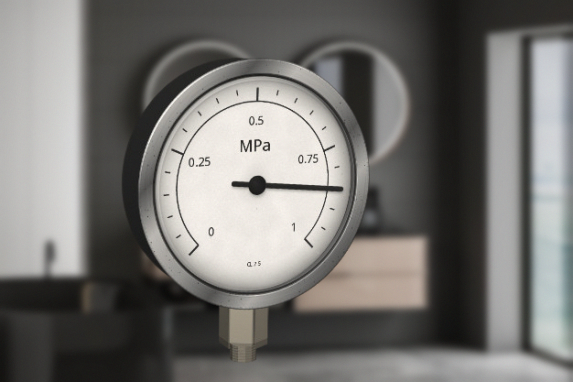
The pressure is 0.85MPa
